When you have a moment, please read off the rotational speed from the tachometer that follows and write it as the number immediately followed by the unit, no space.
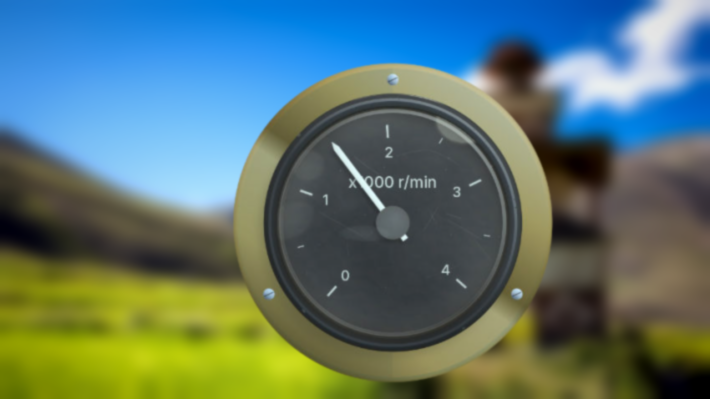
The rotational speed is 1500rpm
